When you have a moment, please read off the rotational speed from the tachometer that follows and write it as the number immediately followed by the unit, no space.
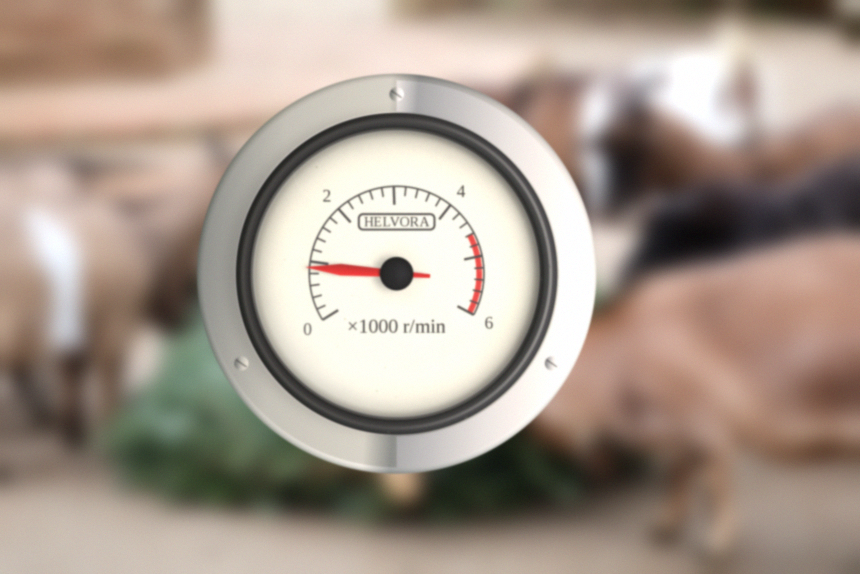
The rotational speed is 900rpm
